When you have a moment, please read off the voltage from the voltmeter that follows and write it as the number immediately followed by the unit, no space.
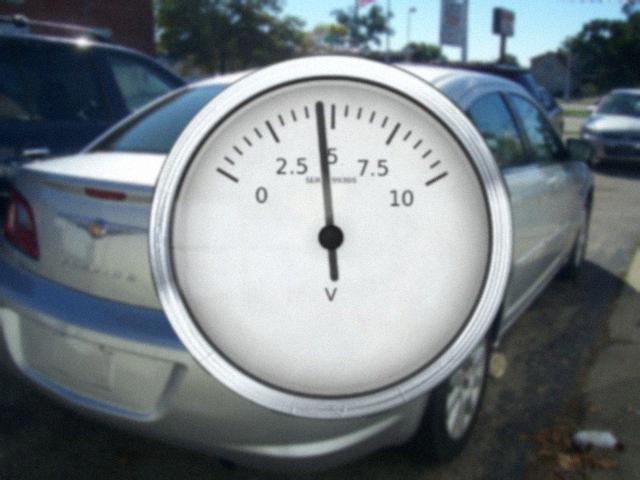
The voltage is 4.5V
